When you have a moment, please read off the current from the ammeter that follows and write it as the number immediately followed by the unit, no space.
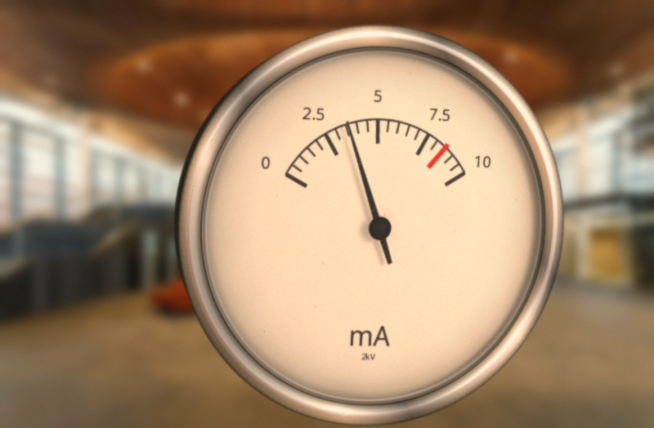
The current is 3.5mA
